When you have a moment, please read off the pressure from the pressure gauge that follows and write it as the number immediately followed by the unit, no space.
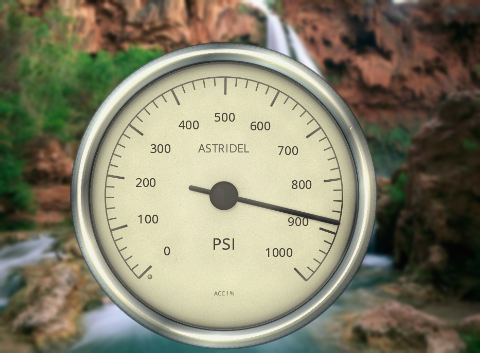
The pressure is 880psi
